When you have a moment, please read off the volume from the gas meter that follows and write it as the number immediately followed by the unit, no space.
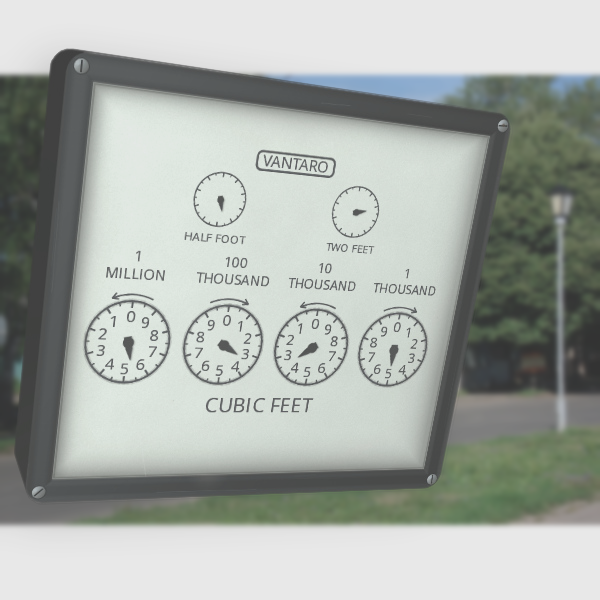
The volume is 533500ft³
